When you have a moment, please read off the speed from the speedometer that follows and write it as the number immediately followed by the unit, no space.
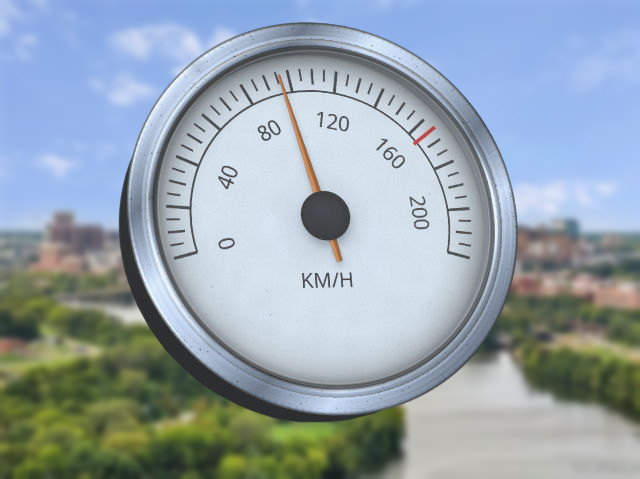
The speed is 95km/h
